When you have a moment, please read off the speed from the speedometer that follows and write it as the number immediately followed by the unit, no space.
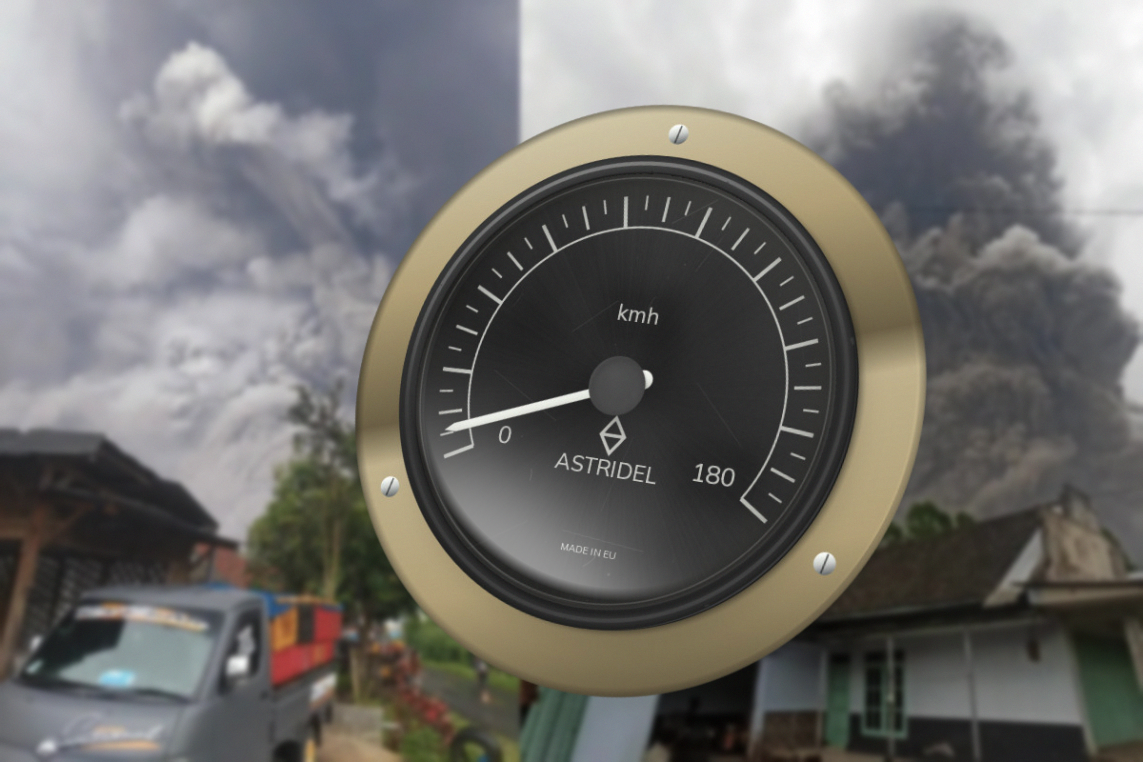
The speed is 5km/h
